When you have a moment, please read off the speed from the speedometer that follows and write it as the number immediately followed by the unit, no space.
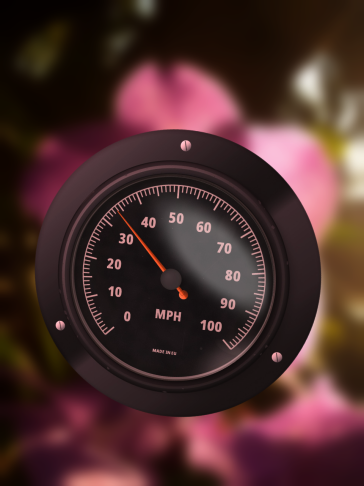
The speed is 34mph
